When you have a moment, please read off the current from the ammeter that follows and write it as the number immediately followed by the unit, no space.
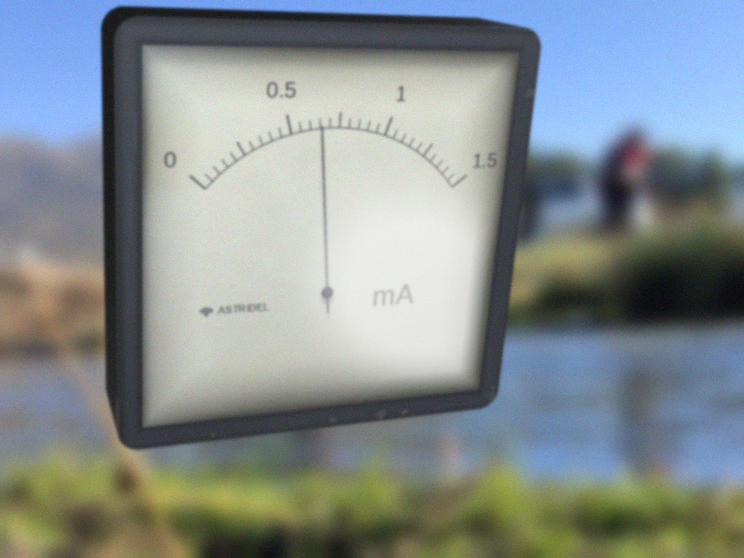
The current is 0.65mA
